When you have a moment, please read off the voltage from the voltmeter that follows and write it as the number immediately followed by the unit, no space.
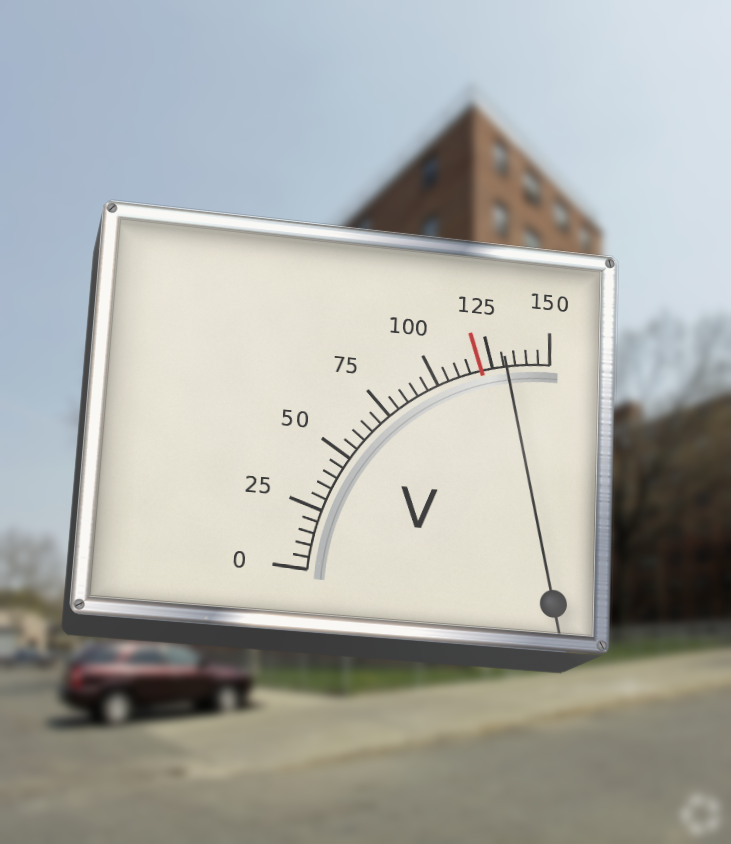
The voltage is 130V
